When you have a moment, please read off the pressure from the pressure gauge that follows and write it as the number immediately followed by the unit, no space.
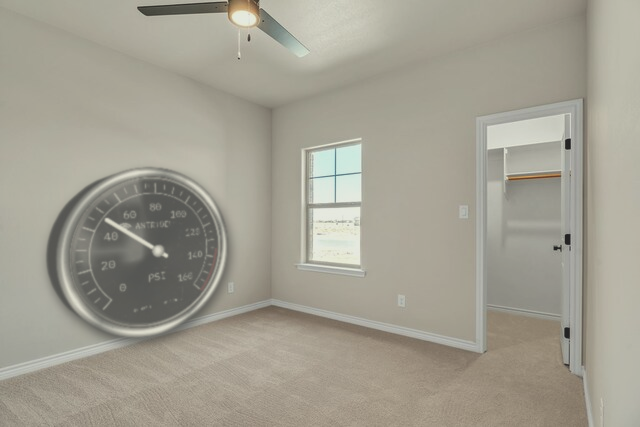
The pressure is 47.5psi
